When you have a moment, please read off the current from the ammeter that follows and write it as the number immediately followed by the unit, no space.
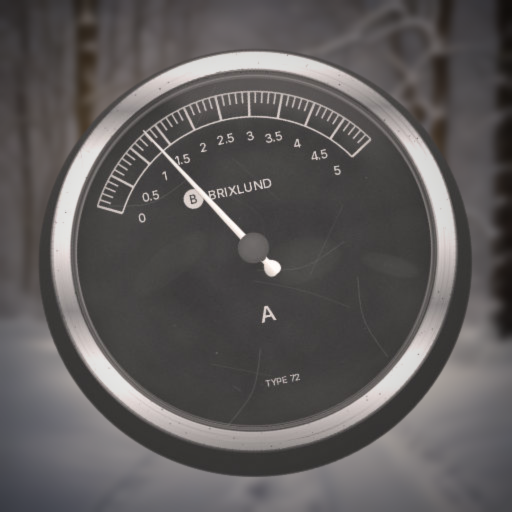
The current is 1.3A
